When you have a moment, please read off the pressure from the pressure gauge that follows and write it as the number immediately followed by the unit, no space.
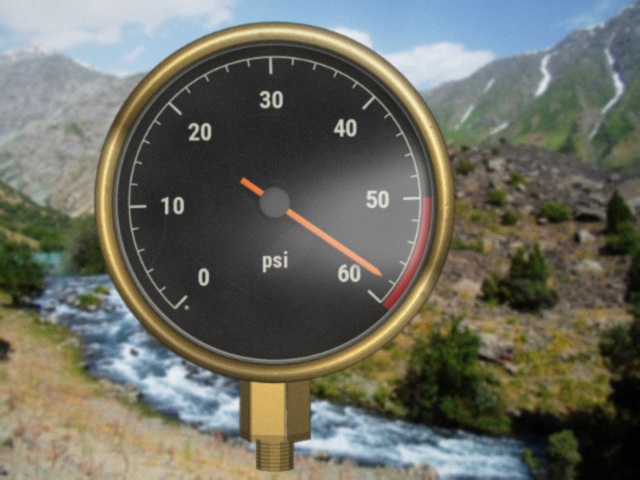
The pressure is 58psi
